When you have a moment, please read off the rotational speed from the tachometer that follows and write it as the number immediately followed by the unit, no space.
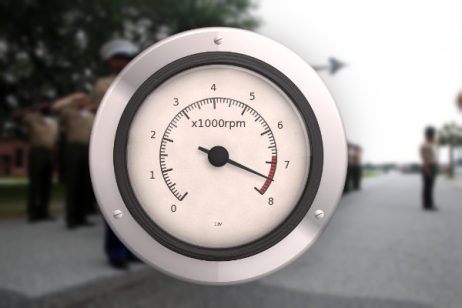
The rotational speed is 7500rpm
